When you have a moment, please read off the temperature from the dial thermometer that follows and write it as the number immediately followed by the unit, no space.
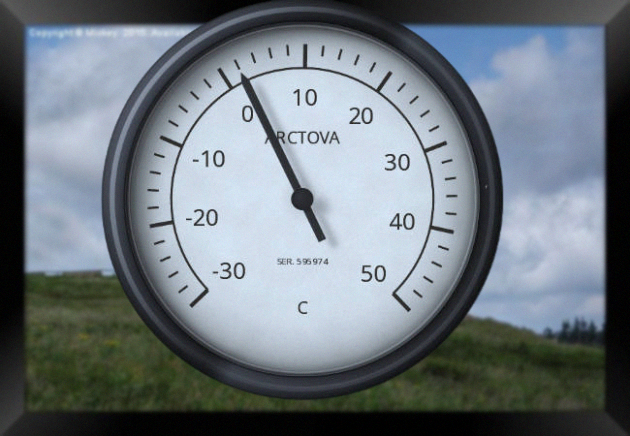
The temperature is 2°C
